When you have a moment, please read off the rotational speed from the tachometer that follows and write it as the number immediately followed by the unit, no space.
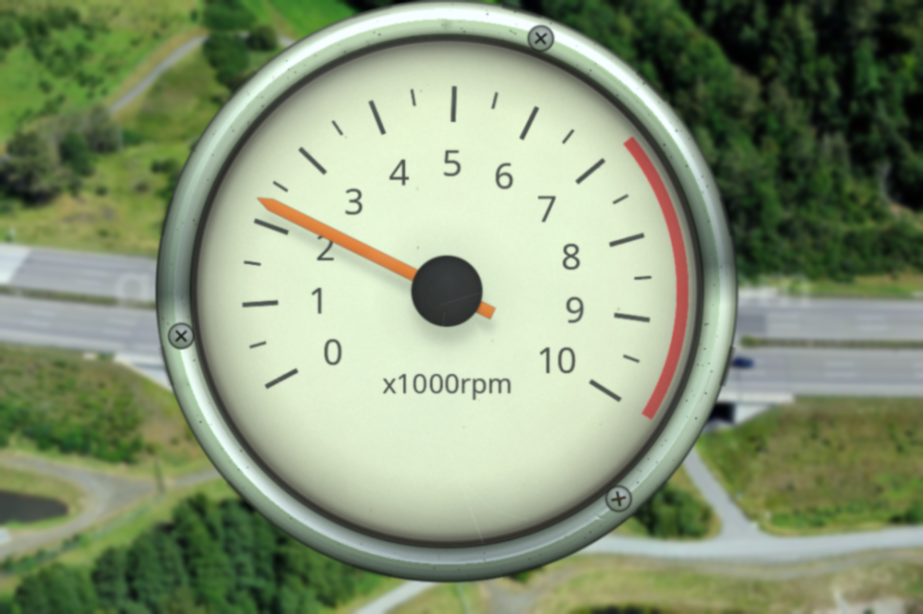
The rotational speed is 2250rpm
